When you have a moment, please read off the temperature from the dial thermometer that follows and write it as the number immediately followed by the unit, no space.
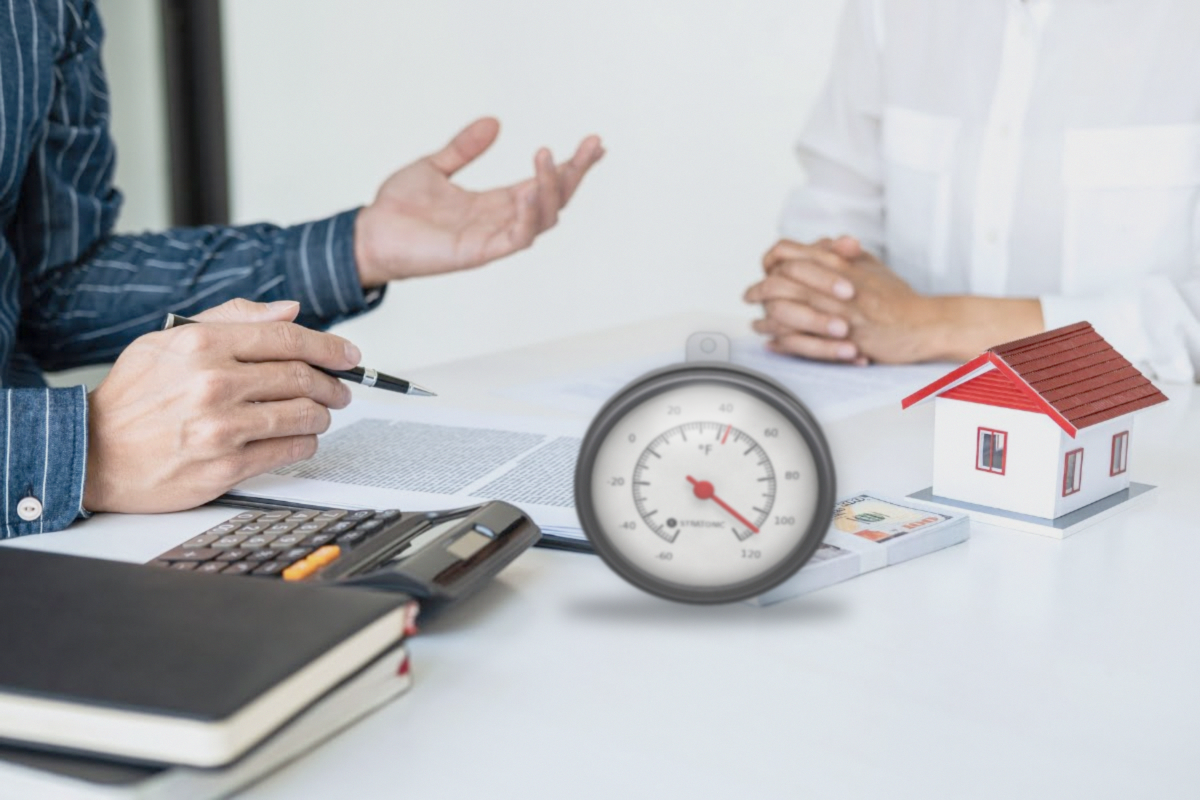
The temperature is 110°F
